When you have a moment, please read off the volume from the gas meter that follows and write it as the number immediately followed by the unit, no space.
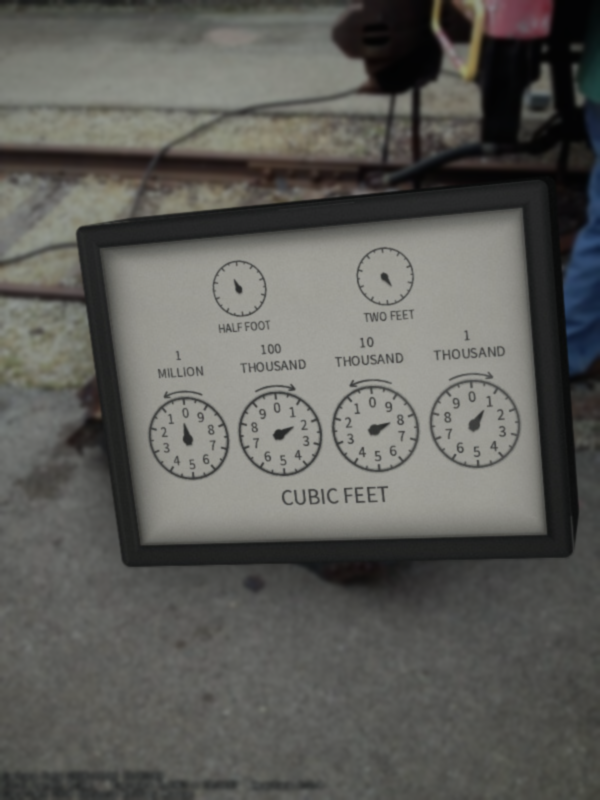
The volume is 18100ft³
